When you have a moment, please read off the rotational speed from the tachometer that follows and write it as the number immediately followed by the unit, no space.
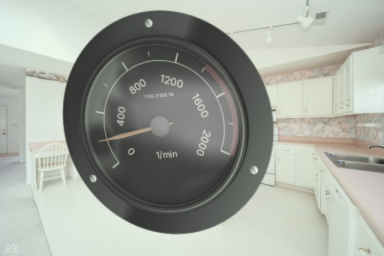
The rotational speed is 200rpm
